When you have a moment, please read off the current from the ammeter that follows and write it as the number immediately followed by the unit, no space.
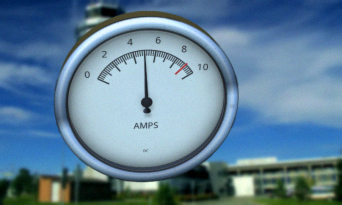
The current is 5A
